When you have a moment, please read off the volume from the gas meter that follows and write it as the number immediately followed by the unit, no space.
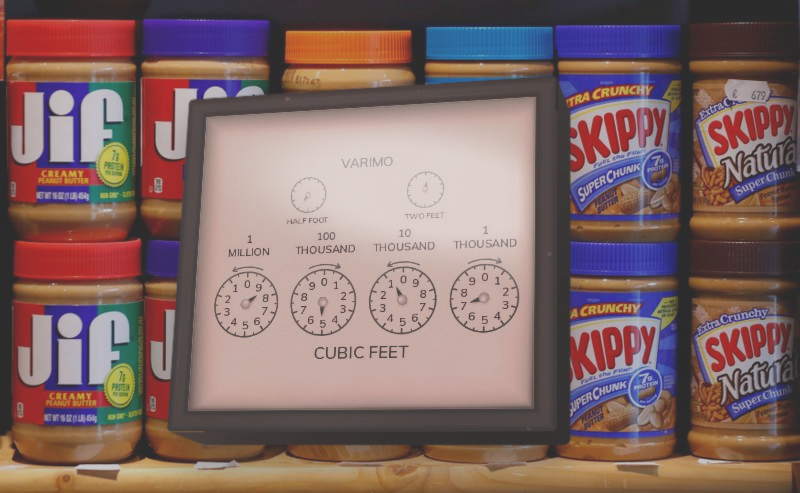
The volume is 850700ft³
